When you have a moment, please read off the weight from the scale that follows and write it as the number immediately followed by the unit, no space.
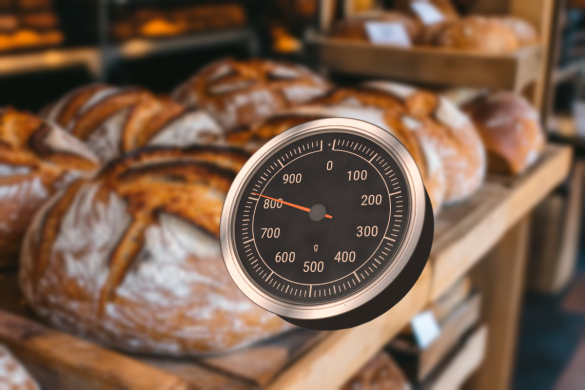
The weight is 810g
